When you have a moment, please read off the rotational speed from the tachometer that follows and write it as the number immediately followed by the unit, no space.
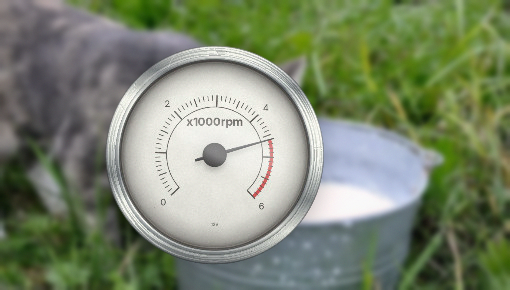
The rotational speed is 4600rpm
